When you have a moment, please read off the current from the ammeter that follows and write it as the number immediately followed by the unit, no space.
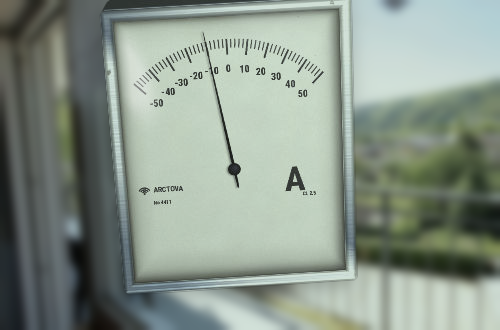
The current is -10A
